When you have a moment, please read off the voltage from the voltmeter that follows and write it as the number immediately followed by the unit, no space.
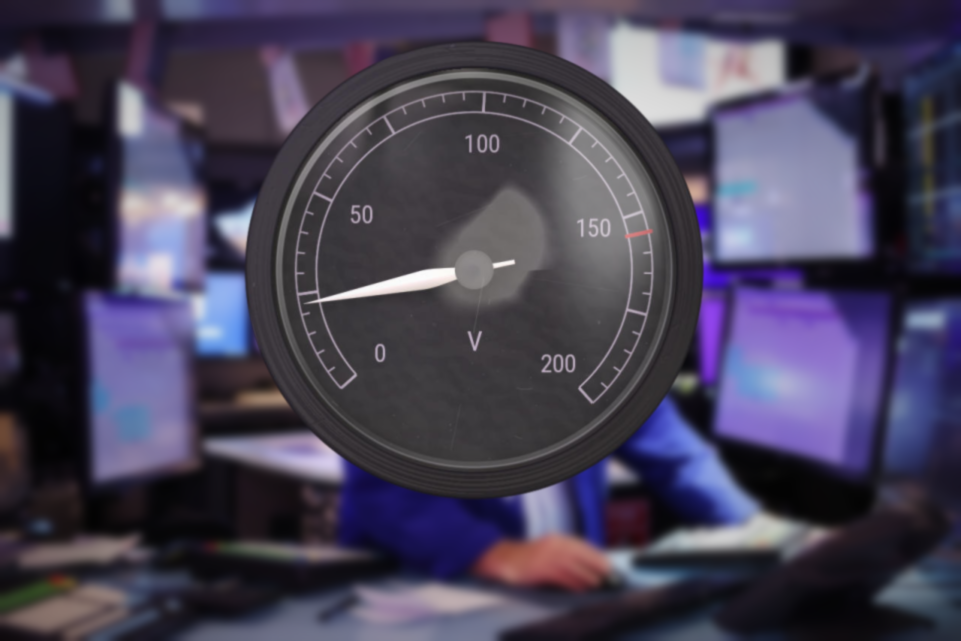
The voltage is 22.5V
